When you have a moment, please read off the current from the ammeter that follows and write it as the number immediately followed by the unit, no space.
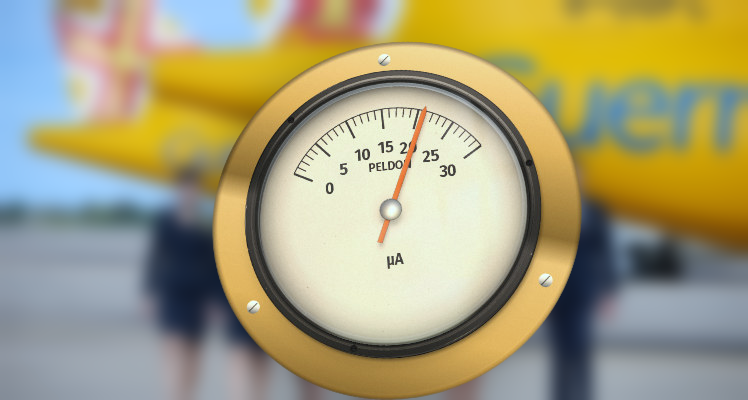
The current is 21µA
